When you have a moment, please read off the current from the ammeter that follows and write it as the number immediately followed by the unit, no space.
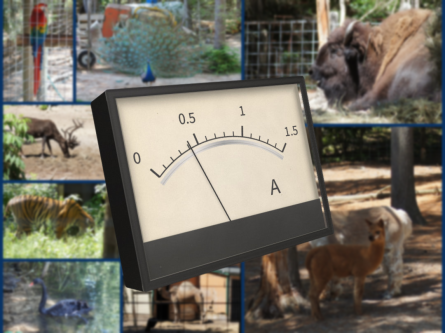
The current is 0.4A
